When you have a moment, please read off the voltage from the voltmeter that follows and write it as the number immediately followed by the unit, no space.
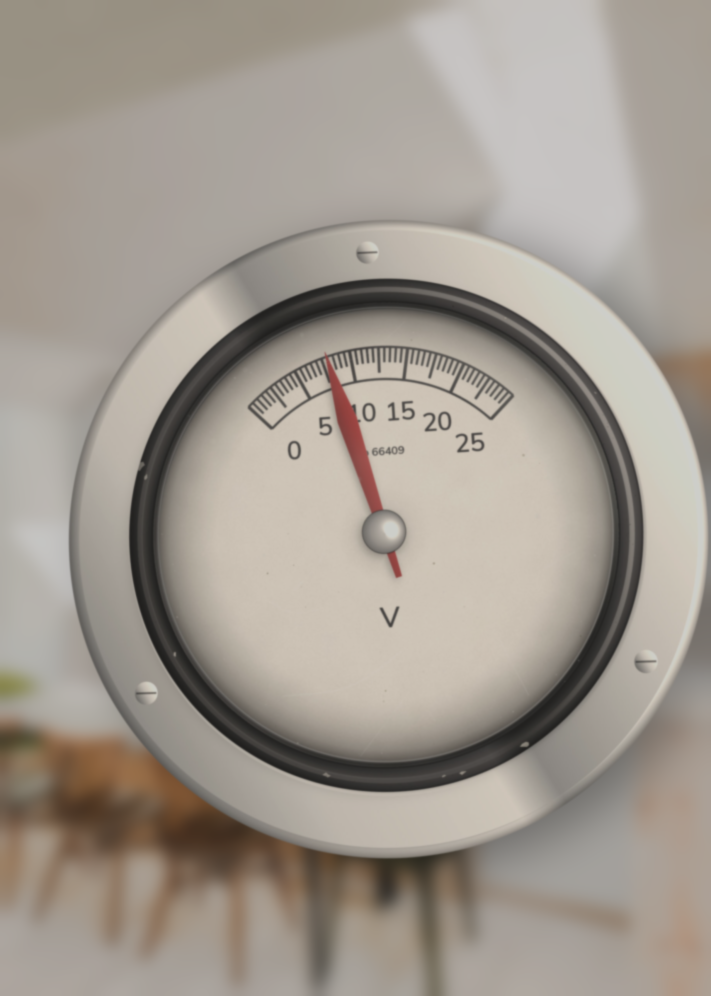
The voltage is 8V
